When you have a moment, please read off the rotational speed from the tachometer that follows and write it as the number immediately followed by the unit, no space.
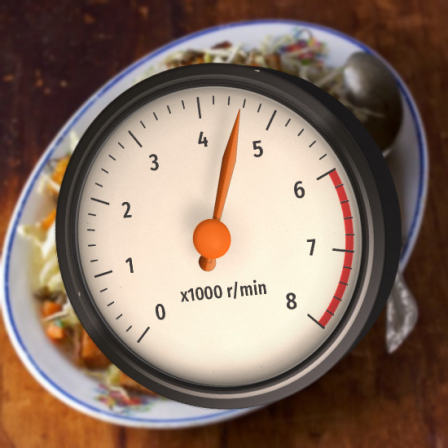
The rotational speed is 4600rpm
